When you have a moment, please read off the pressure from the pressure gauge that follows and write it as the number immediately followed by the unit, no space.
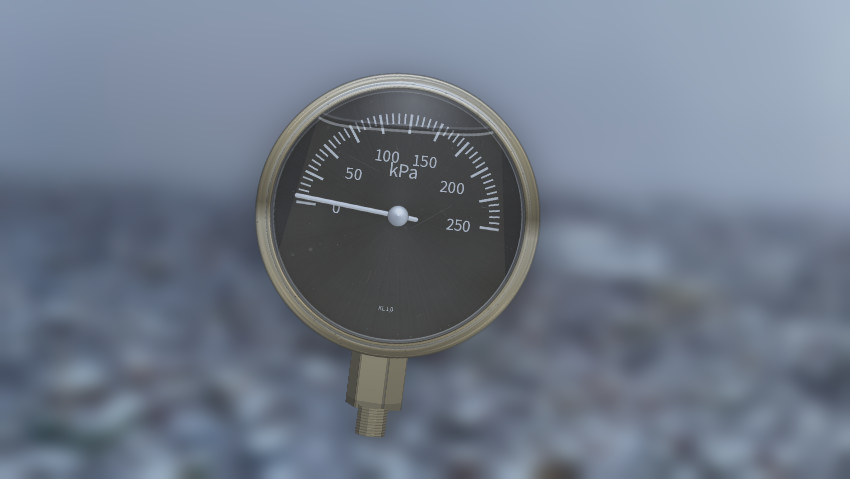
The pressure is 5kPa
